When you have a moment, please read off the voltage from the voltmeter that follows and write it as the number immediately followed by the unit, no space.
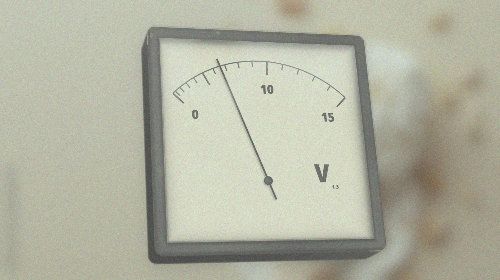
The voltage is 6.5V
